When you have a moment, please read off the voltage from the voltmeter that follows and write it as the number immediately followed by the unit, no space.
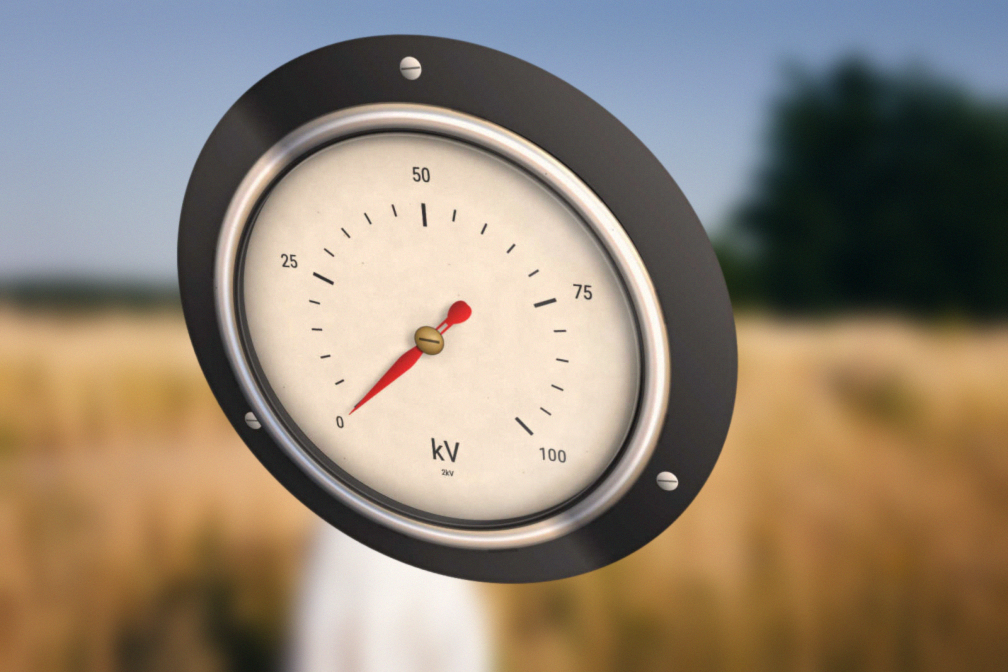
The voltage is 0kV
